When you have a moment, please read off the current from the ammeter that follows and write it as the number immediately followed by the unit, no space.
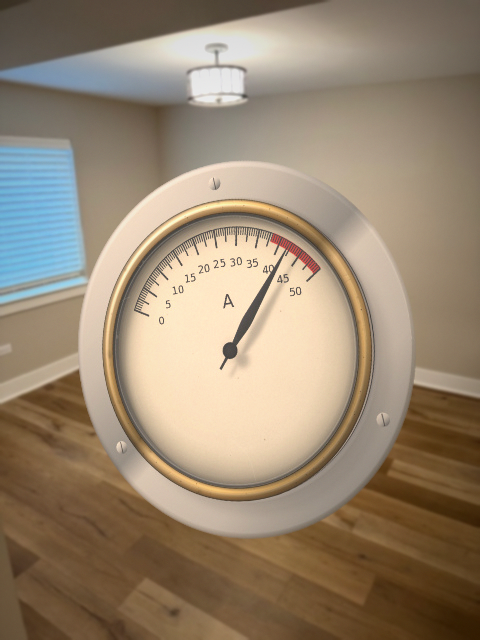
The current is 42.5A
